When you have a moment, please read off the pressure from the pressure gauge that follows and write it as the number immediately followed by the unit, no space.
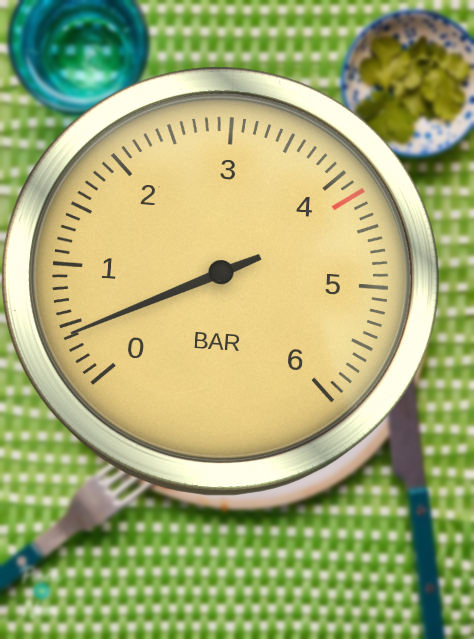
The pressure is 0.4bar
